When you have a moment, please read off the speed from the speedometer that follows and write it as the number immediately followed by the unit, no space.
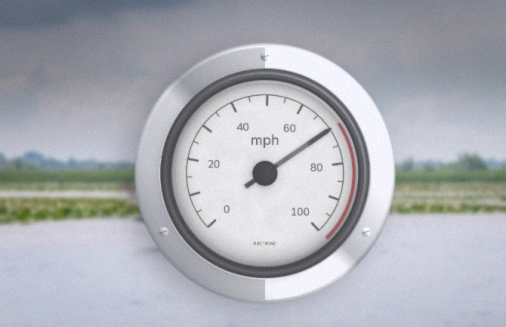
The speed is 70mph
